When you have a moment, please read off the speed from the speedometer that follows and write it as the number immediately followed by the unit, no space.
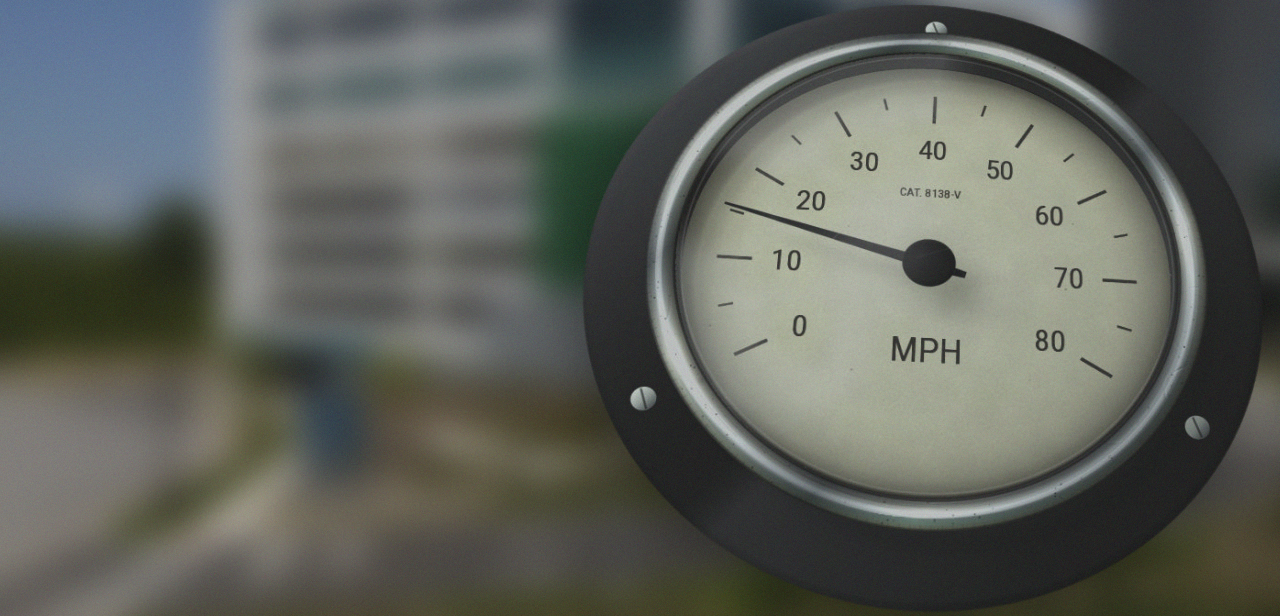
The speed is 15mph
